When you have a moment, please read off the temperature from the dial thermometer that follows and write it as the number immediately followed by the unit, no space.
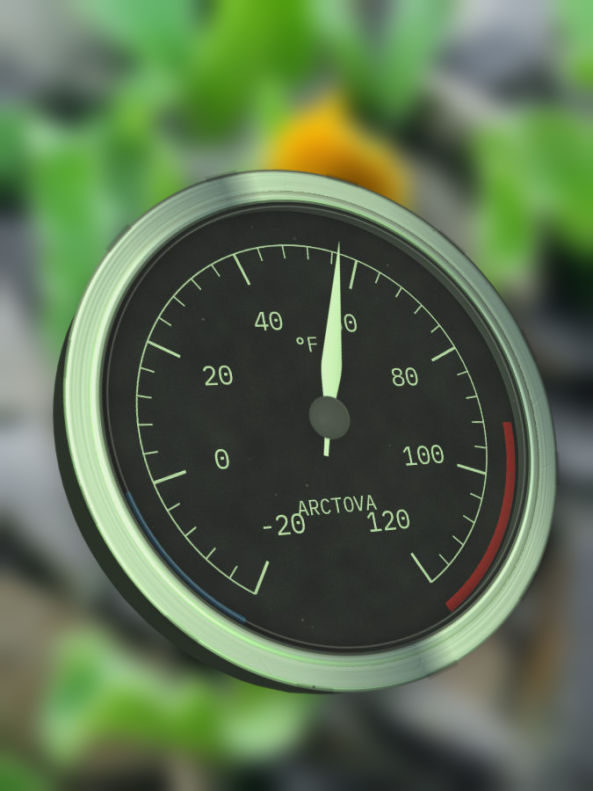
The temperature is 56°F
